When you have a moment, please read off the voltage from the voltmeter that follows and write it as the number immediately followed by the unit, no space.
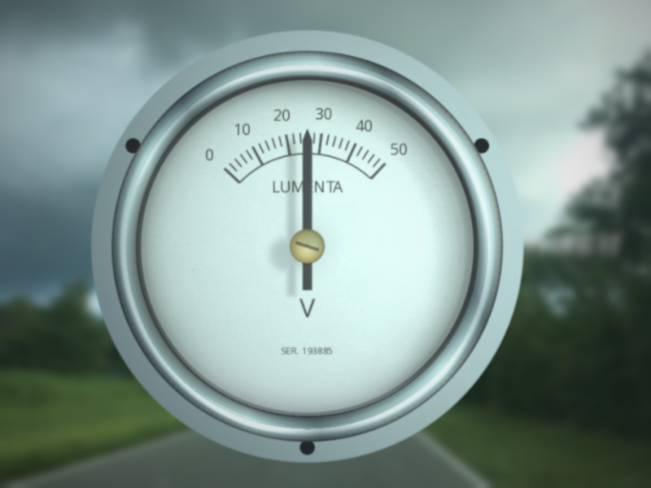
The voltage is 26V
